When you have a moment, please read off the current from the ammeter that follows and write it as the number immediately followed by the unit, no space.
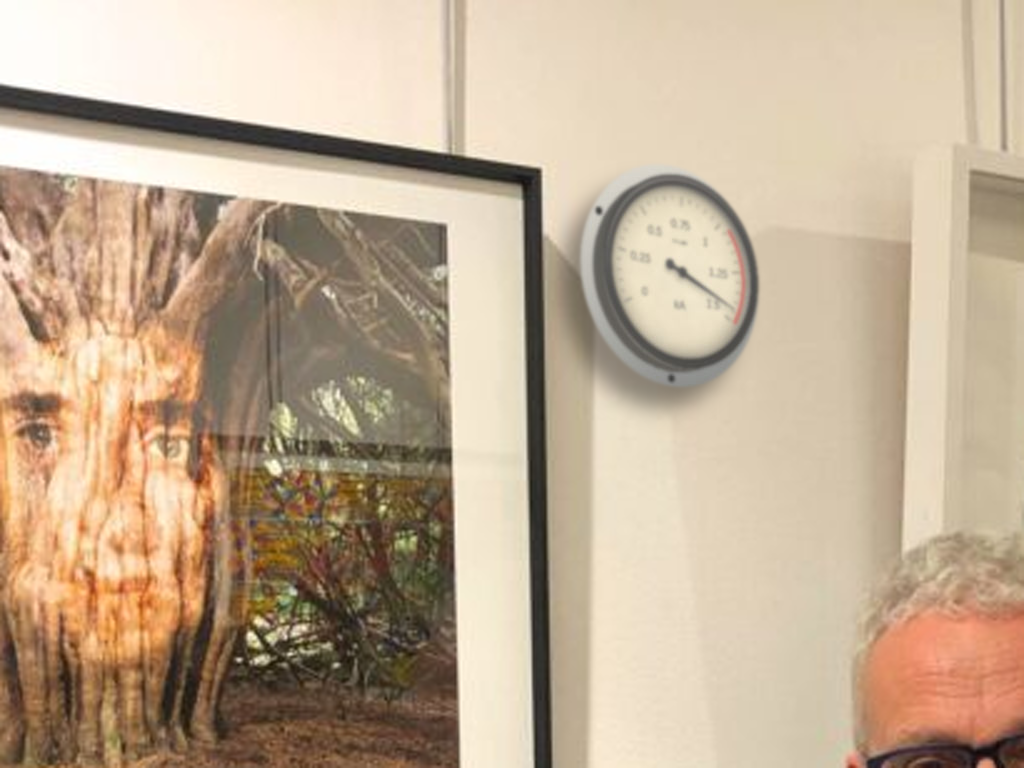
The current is 1.45kA
